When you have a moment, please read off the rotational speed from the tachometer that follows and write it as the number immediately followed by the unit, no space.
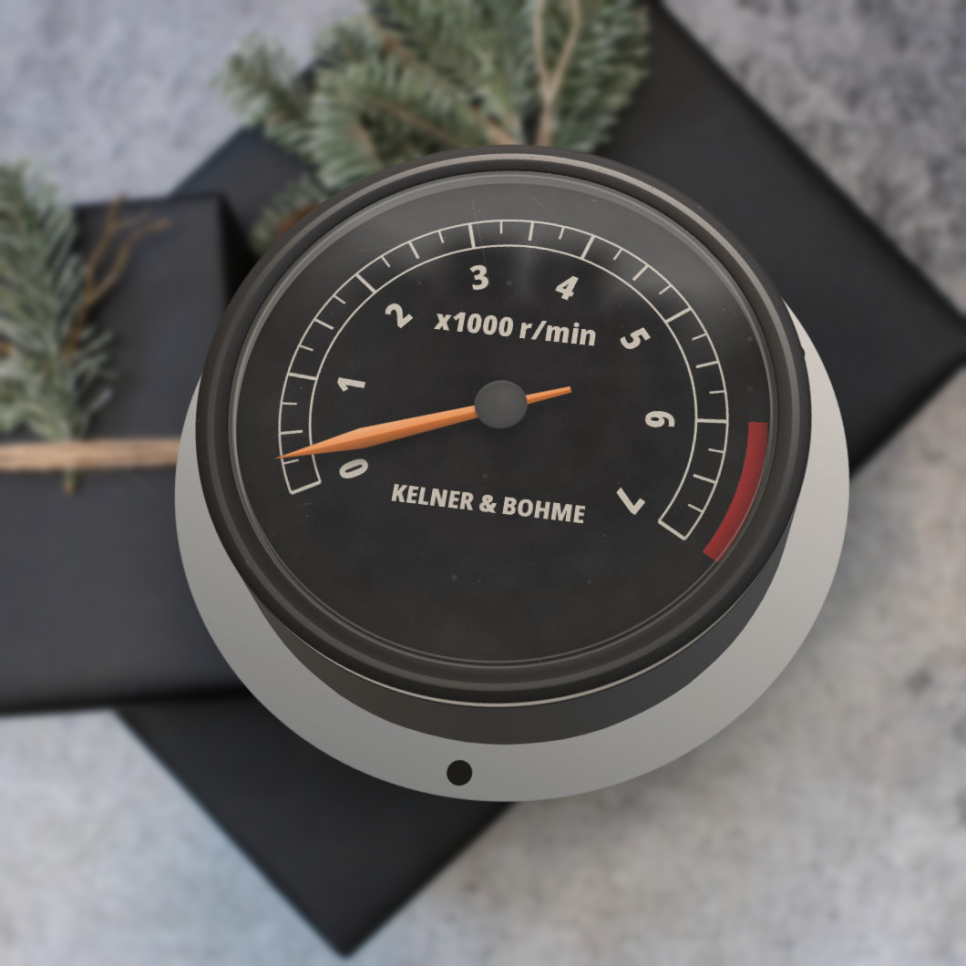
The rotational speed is 250rpm
